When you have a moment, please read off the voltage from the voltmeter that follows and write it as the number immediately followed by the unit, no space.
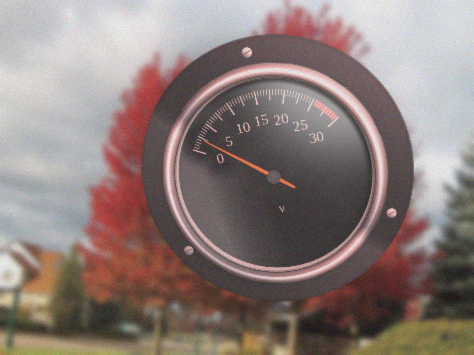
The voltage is 2.5V
